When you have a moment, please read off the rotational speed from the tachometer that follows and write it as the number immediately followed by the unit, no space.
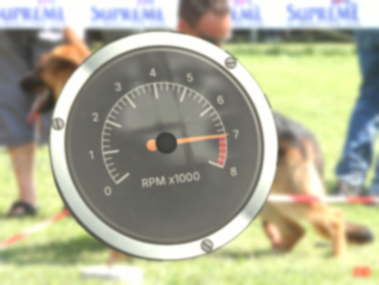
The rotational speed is 7000rpm
